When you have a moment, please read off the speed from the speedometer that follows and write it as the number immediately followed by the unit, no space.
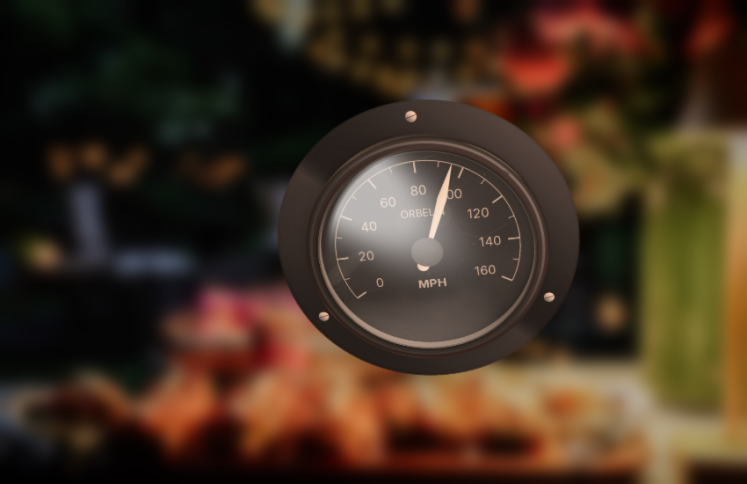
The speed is 95mph
